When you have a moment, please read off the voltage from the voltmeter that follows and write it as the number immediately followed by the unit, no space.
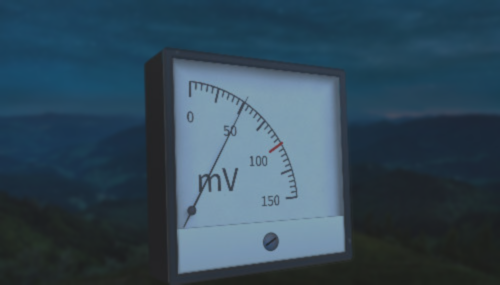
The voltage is 50mV
